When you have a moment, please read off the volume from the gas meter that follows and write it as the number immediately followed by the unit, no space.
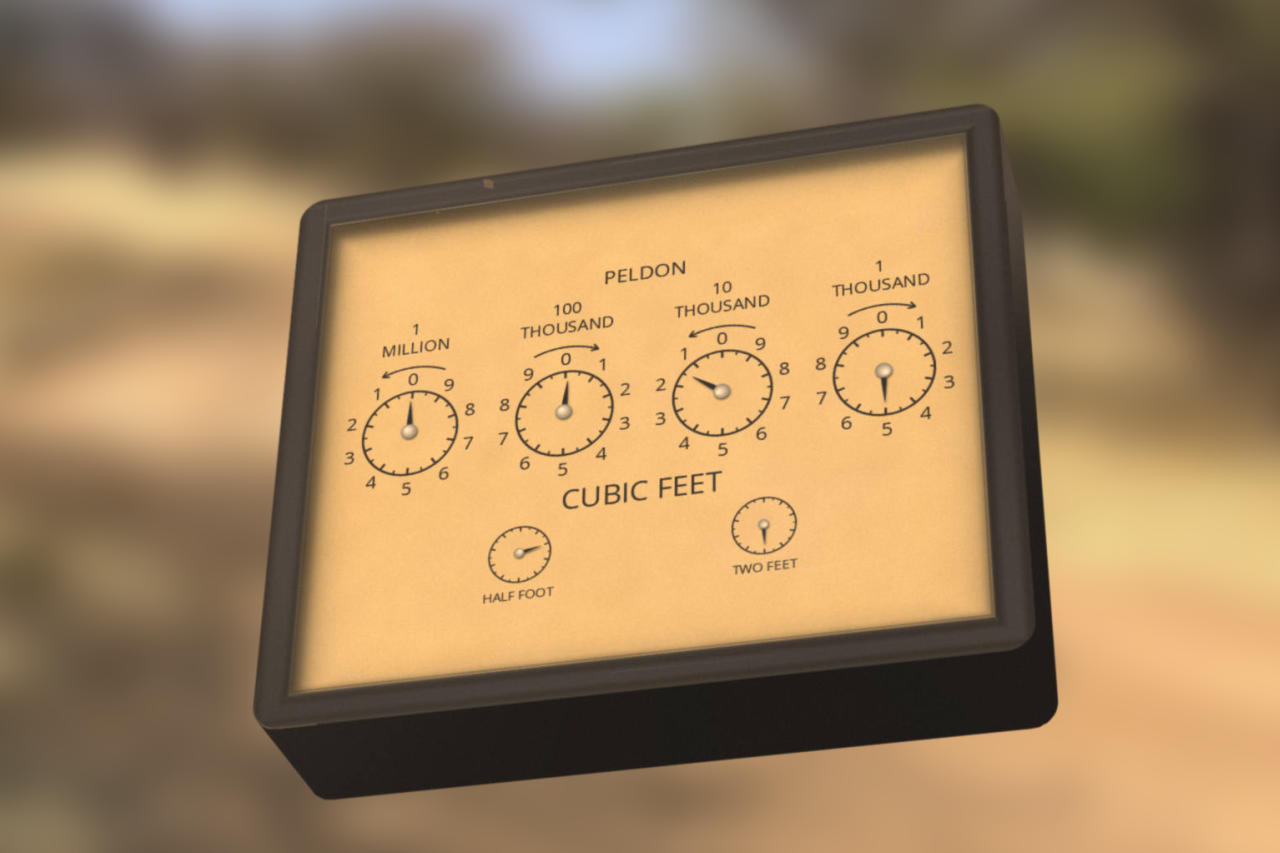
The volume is 1500ft³
